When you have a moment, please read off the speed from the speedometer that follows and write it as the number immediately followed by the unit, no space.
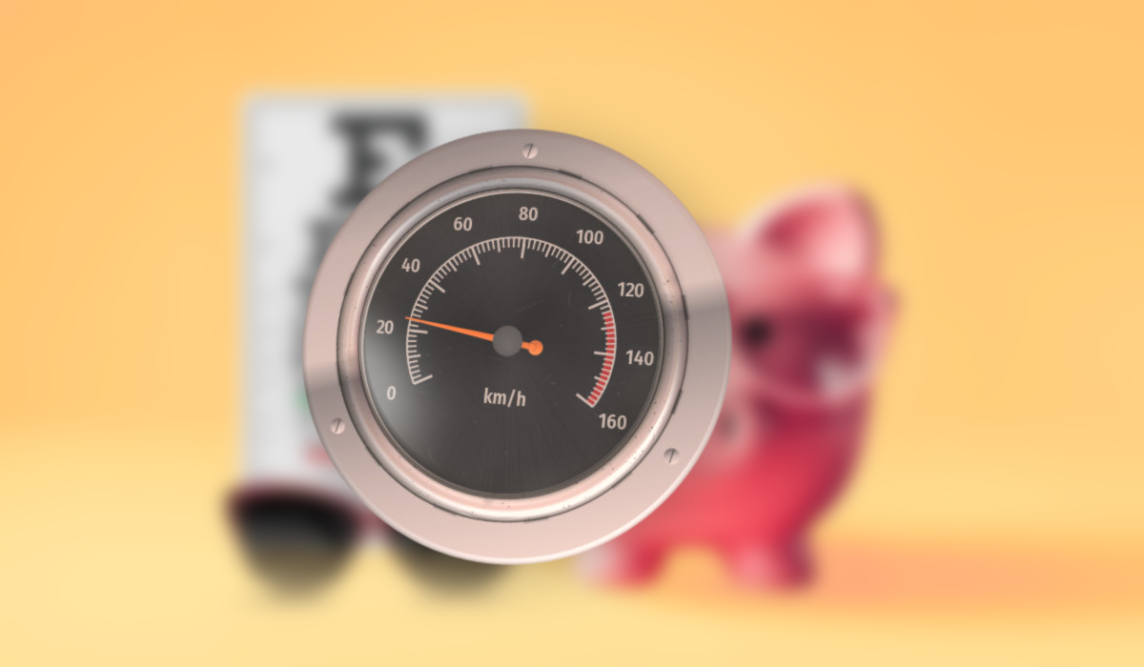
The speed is 24km/h
